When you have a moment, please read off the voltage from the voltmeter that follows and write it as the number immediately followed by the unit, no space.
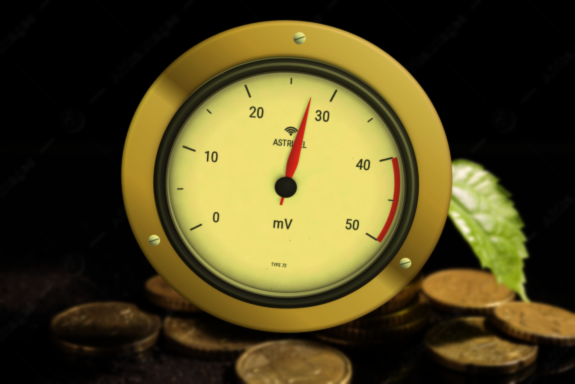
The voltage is 27.5mV
